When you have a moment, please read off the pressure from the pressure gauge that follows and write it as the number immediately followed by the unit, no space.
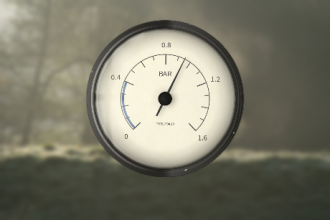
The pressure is 0.95bar
